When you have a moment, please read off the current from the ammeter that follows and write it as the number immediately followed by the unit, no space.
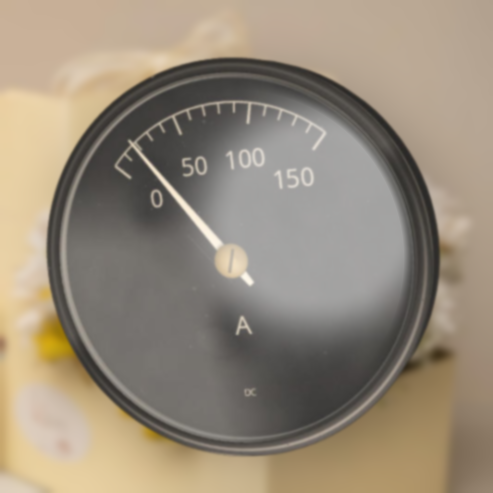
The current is 20A
